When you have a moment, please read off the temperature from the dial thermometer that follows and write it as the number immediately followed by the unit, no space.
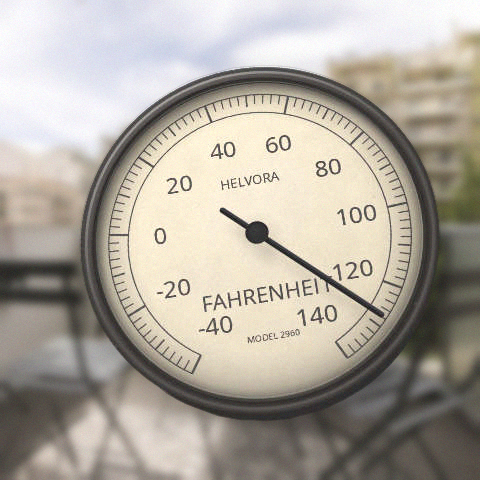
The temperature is 128°F
